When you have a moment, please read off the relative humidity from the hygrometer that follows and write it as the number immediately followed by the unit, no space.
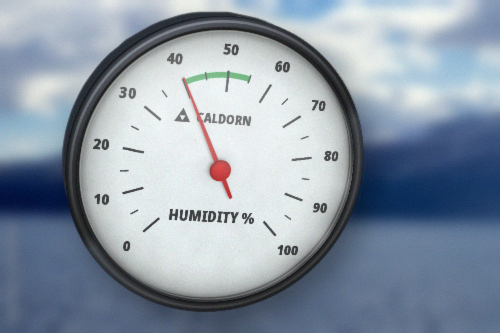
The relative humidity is 40%
